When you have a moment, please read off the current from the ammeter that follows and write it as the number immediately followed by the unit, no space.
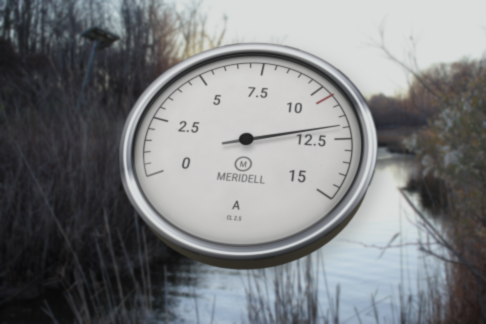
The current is 12A
